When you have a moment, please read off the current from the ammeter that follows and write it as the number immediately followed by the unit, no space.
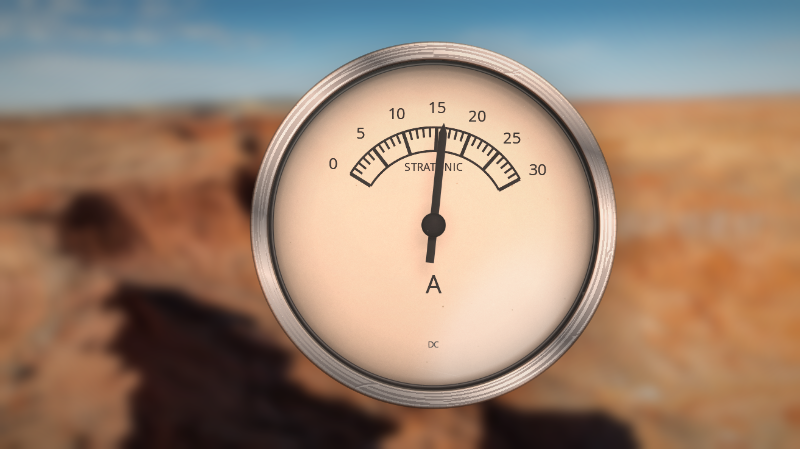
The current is 16A
